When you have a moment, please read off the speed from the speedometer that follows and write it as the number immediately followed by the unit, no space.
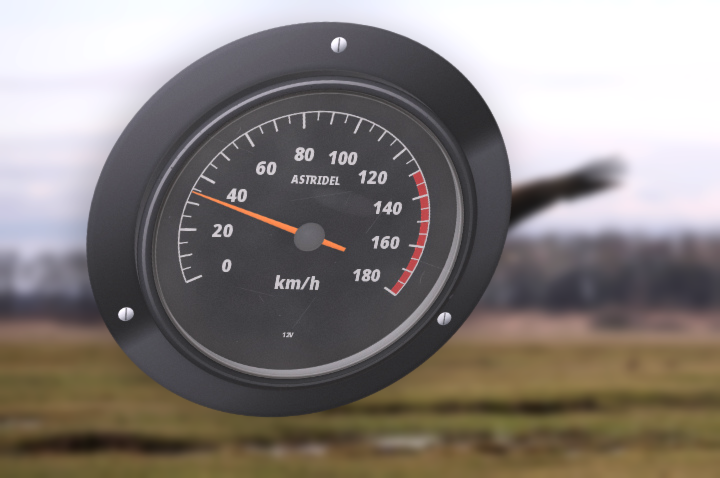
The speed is 35km/h
